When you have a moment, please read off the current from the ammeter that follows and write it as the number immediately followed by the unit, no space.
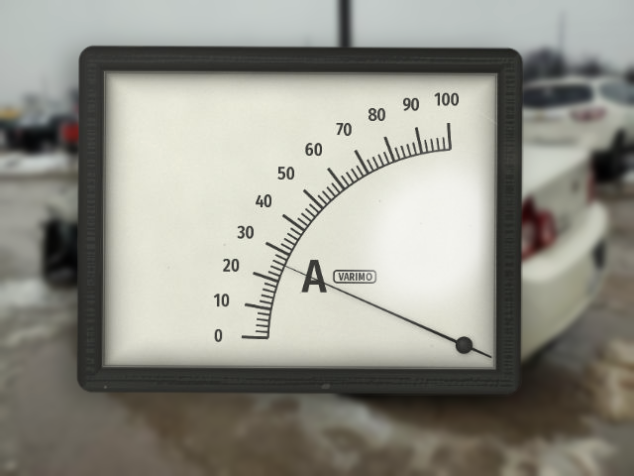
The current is 26A
